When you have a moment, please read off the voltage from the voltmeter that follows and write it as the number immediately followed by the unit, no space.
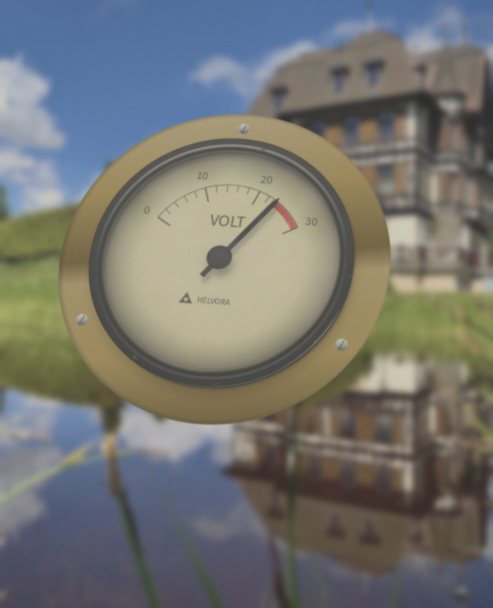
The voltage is 24V
